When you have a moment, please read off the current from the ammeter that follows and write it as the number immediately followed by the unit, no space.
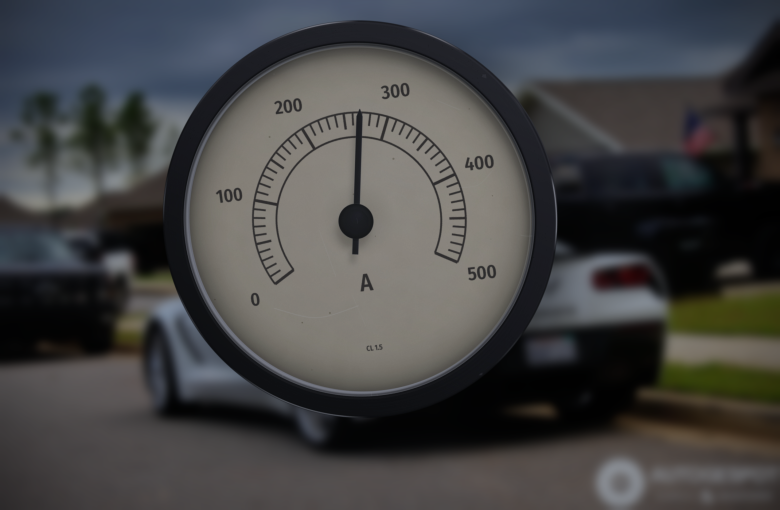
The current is 270A
